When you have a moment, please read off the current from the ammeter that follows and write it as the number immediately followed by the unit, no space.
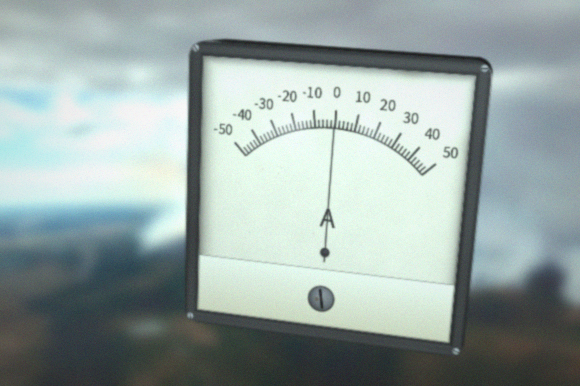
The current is 0A
